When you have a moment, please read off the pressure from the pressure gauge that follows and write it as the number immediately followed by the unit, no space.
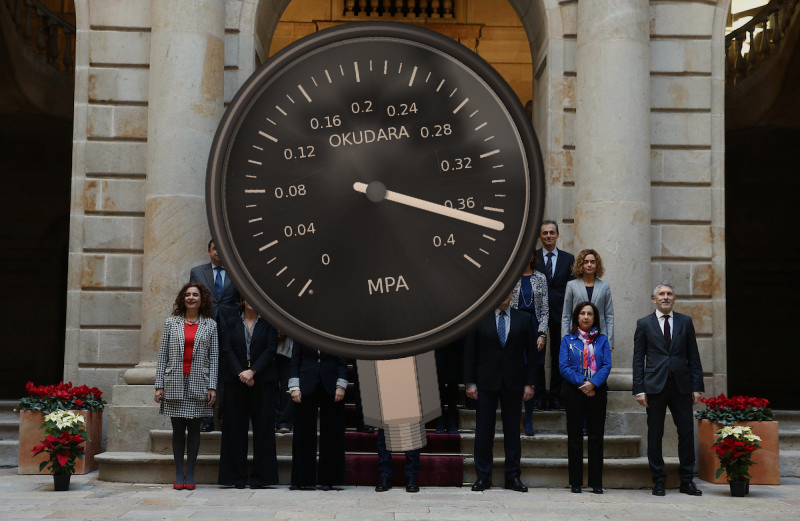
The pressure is 0.37MPa
